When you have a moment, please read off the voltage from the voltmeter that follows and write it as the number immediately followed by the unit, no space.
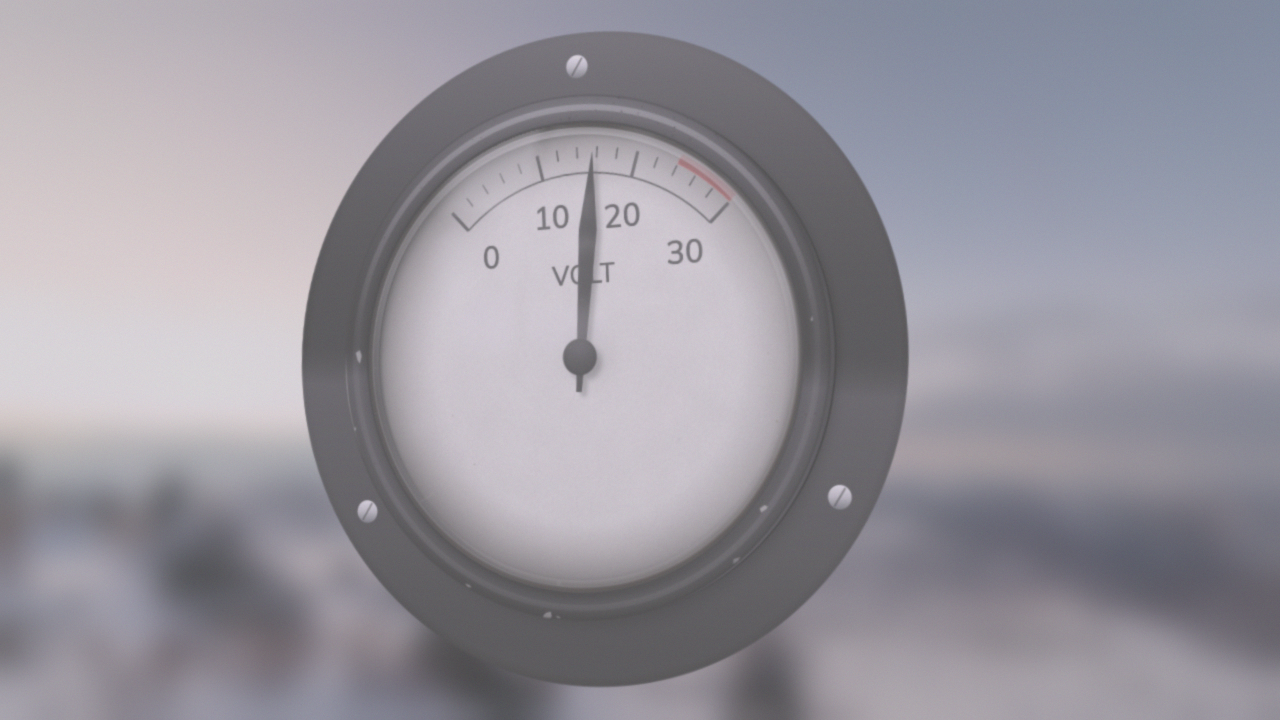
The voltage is 16V
